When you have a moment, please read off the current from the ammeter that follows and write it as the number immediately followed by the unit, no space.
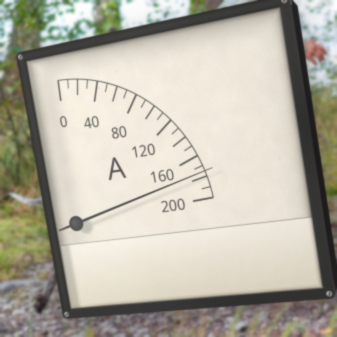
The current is 175A
